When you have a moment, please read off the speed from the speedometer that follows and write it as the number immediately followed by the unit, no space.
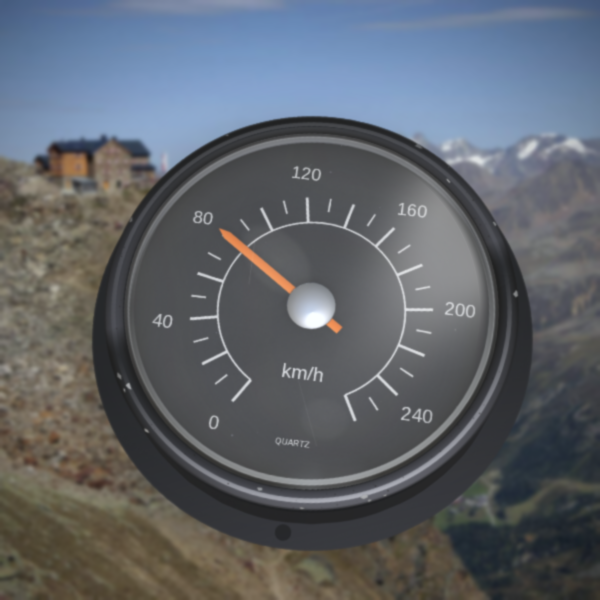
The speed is 80km/h
